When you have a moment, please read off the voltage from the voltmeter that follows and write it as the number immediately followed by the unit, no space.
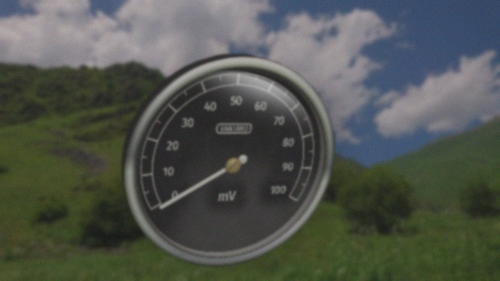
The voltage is 0mV
